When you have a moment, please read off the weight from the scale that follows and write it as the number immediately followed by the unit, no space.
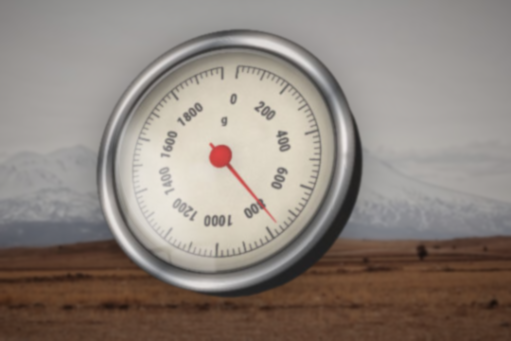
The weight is 760g
